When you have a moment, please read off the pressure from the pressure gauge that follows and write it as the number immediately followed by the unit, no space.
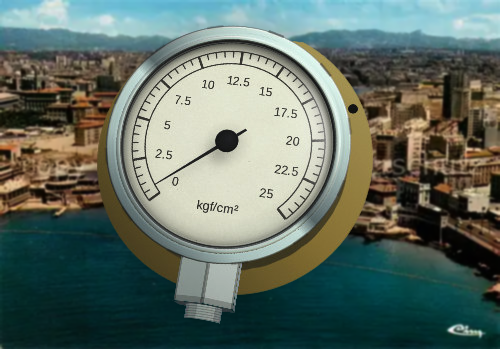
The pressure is 0.5kg/cm²
